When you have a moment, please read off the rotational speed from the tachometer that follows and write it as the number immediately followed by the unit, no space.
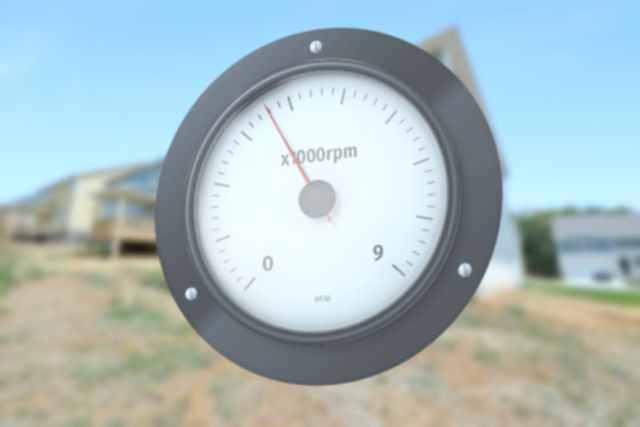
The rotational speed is 3600rpm
